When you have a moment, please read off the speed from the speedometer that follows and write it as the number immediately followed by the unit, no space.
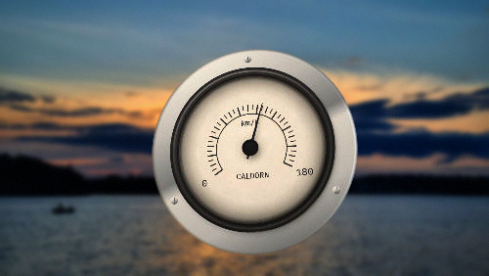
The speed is 105km/h
